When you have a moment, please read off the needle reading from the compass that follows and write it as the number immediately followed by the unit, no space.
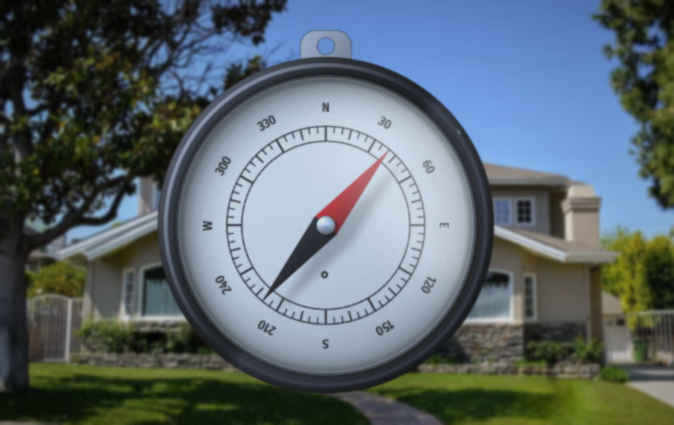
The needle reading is 40°
